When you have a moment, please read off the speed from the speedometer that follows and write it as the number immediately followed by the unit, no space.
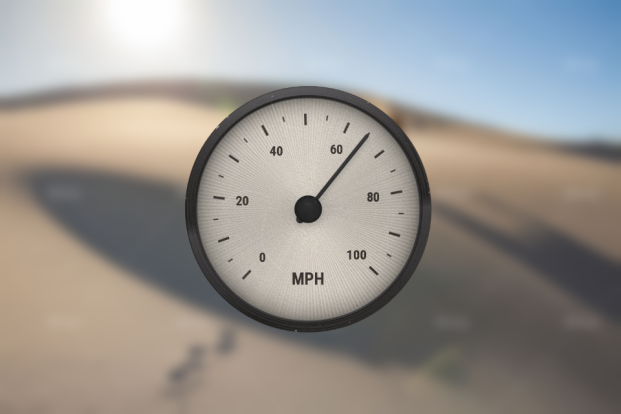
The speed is 65mph
